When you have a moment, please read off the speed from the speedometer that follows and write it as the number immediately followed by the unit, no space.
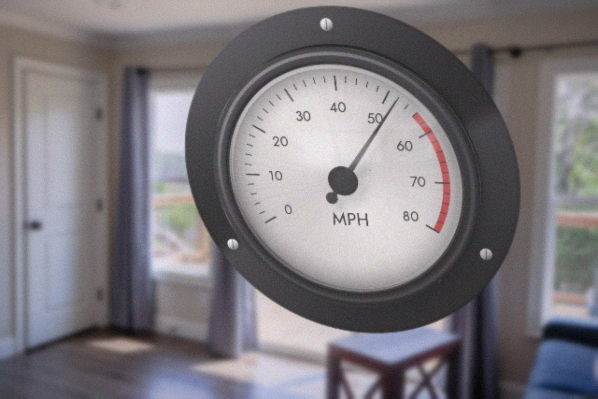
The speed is 52mph
